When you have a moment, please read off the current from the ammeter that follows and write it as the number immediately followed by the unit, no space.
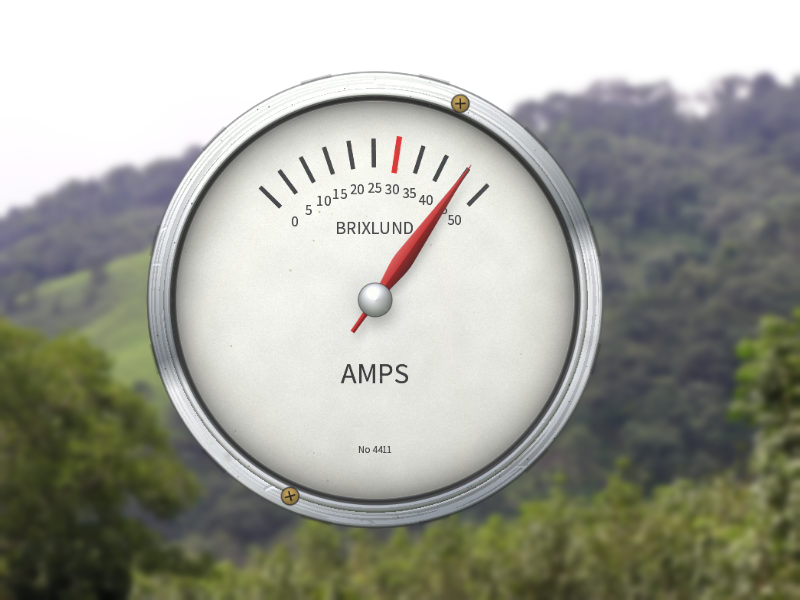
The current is 45A
